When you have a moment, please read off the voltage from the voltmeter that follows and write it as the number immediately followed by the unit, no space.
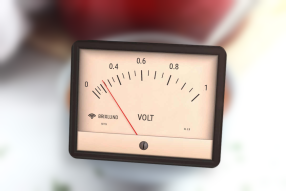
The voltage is 0.25V
